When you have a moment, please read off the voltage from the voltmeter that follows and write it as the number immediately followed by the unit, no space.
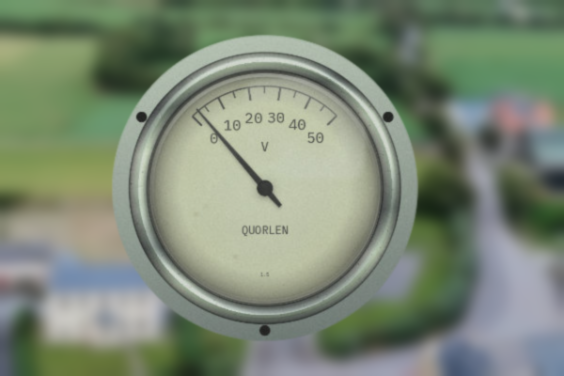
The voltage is 2.5V
